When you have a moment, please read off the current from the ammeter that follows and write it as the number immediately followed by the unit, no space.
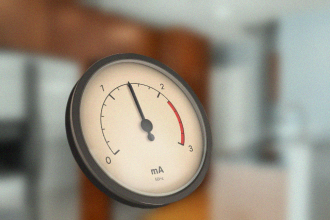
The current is 1.4mA
